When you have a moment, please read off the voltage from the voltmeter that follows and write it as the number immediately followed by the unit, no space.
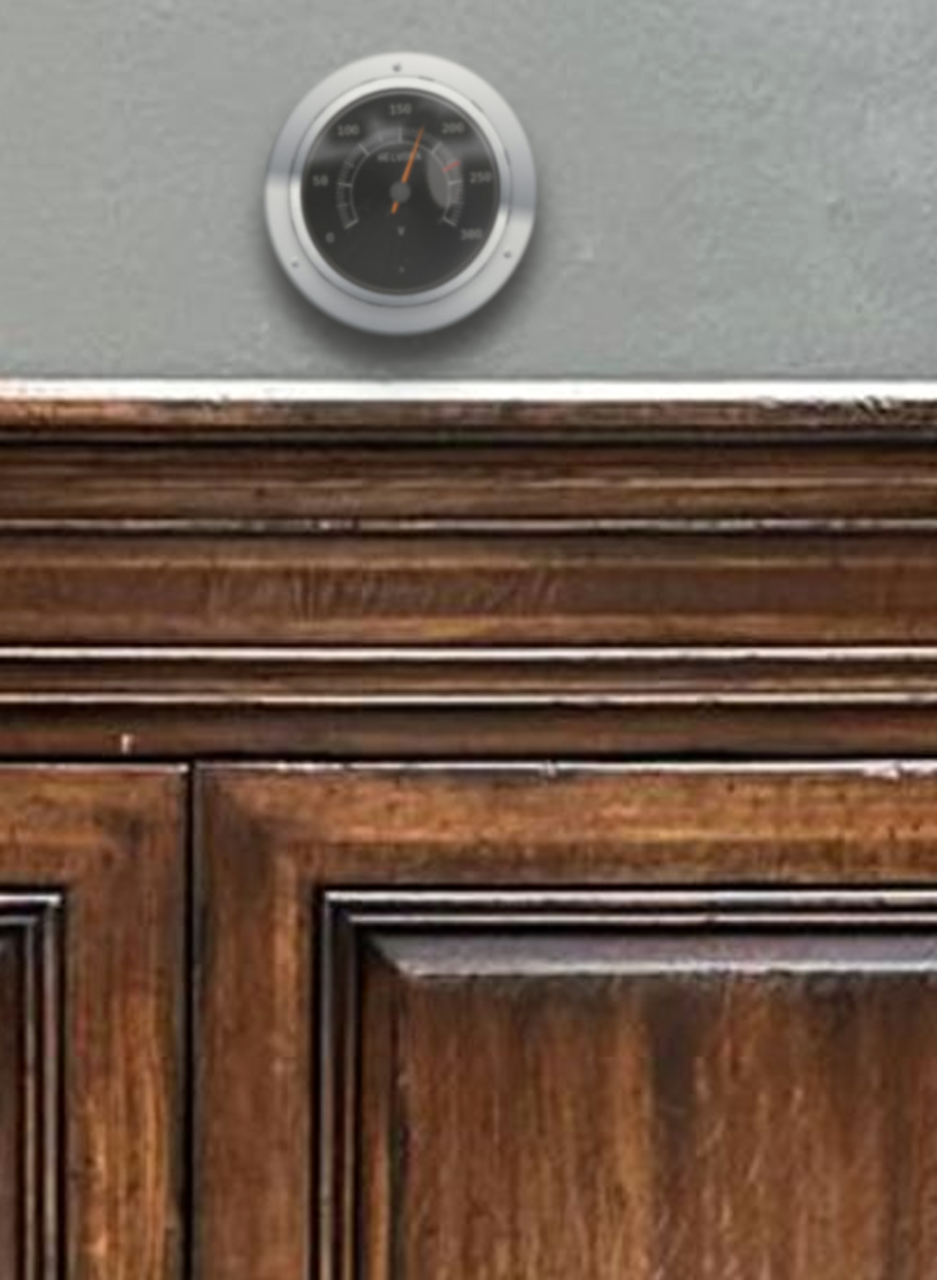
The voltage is 175V
